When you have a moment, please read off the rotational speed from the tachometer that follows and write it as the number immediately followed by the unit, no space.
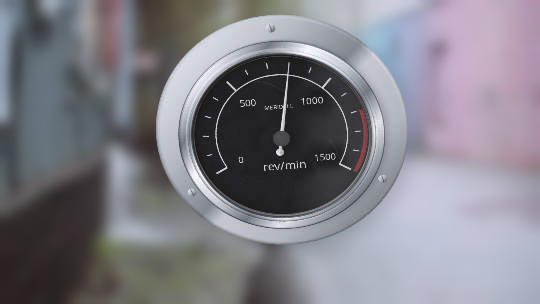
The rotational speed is 800rpm
